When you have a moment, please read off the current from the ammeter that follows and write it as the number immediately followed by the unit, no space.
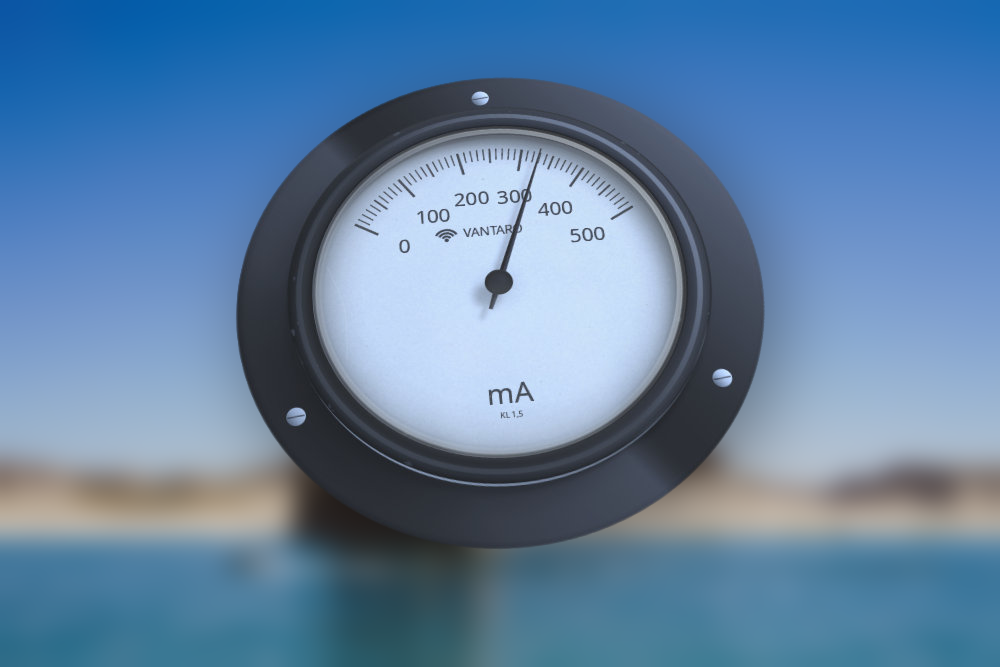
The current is 330mA
